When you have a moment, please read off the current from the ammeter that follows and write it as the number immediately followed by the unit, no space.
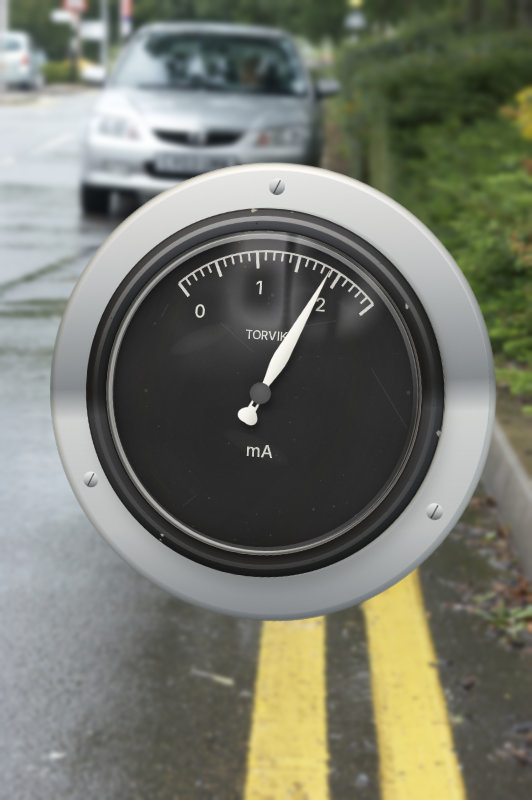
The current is 1.9mA
